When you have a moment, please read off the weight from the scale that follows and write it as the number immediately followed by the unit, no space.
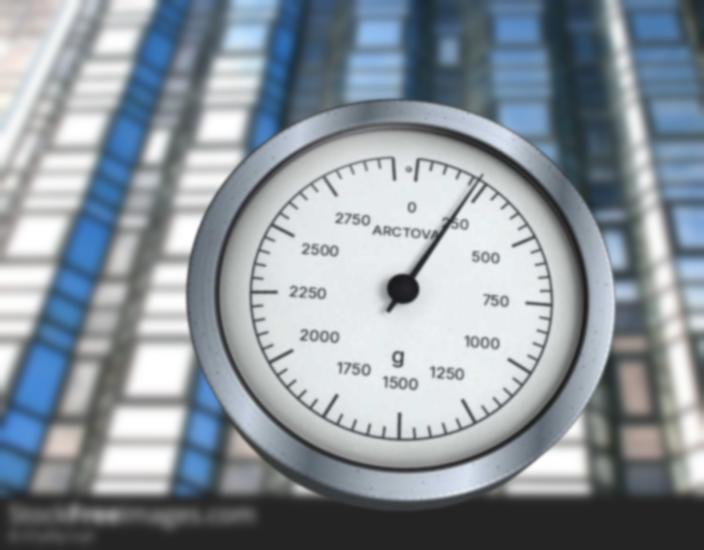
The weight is 225g
